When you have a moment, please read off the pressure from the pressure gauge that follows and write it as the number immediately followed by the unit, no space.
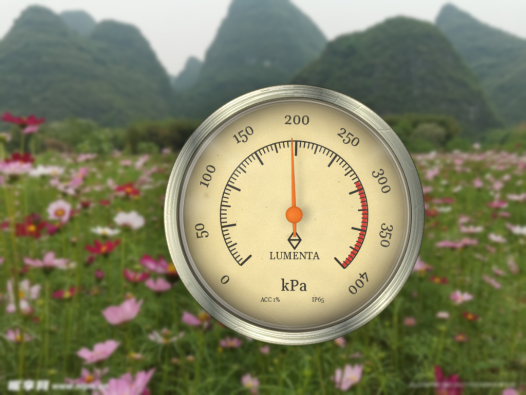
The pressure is 195kPa
